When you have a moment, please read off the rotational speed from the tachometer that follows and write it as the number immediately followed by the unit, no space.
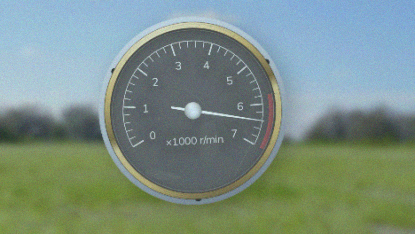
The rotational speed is 6400rpm
